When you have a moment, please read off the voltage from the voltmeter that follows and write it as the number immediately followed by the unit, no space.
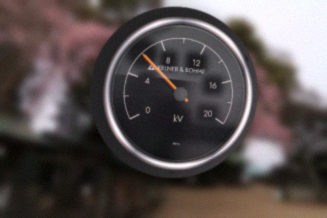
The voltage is 6kV
